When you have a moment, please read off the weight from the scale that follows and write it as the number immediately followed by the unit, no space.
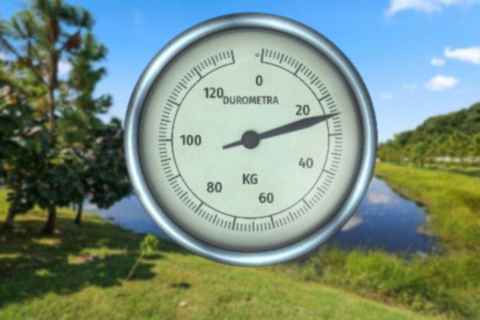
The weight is 25kg
